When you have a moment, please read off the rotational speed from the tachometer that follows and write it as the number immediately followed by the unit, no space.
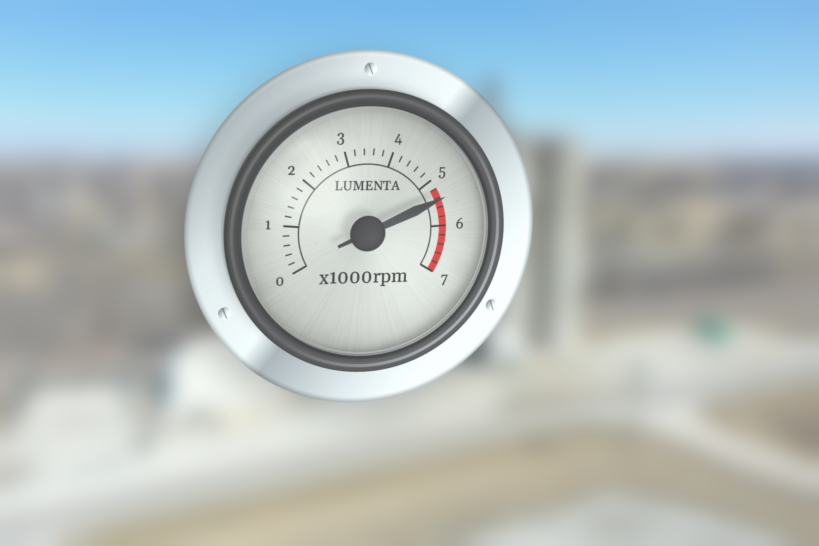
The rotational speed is 5400rpm
